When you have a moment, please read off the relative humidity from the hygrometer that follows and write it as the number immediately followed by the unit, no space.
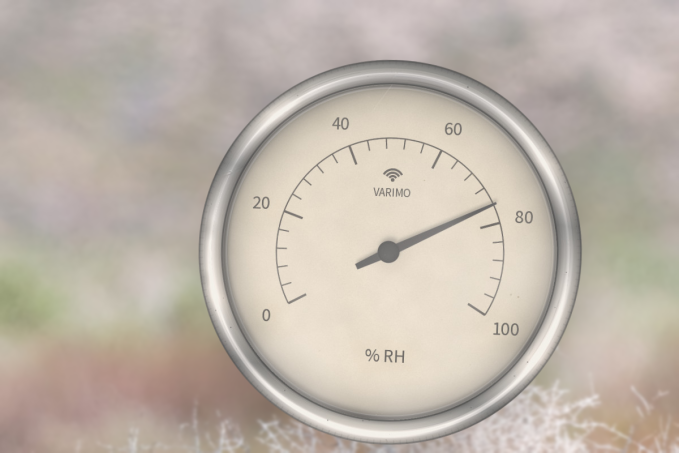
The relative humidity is 76%
